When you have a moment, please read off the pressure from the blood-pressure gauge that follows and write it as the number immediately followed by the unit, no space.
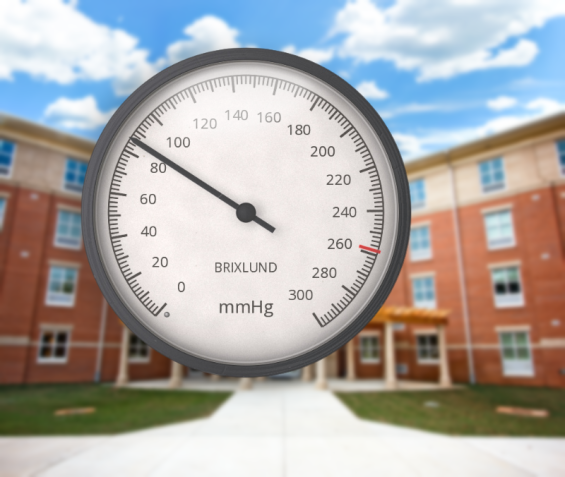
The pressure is 86mmHg
